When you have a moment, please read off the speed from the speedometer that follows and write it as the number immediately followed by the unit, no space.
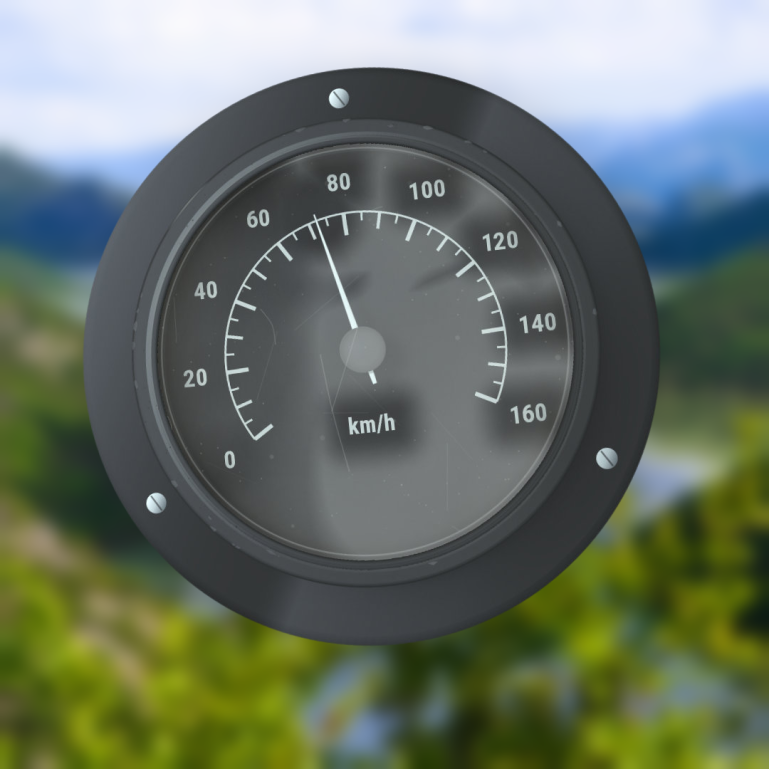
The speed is 72.5km/h
